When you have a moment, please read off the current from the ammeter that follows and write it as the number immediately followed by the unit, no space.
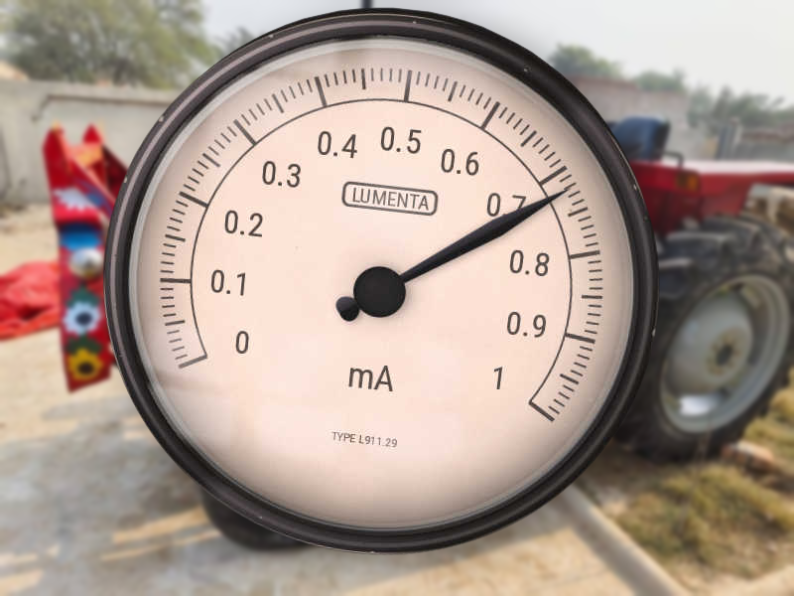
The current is 0.72mA
